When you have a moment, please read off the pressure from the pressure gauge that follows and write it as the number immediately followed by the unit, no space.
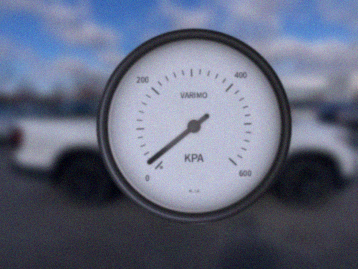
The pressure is 20kPa
